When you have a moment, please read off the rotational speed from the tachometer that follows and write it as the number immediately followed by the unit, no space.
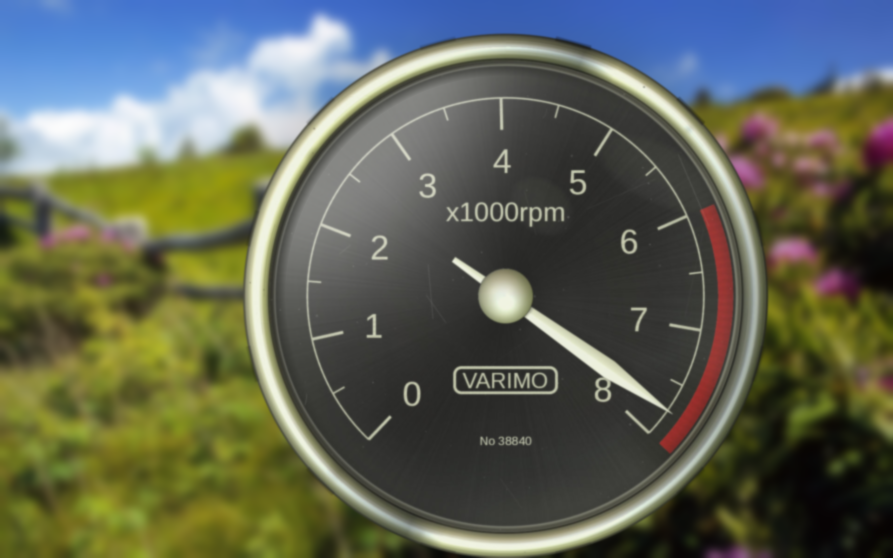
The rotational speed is 7750rpm
